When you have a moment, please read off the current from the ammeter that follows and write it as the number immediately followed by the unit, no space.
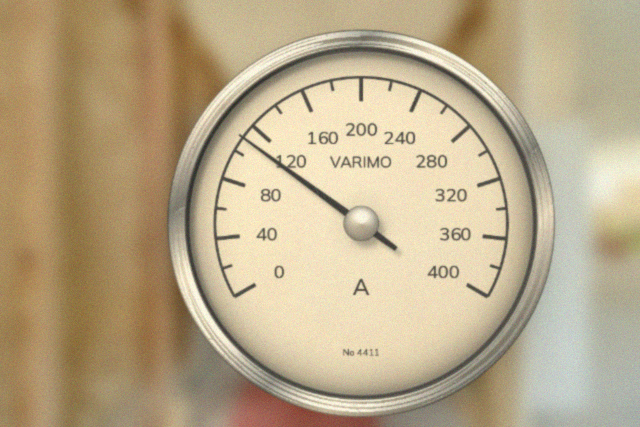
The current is 110A
